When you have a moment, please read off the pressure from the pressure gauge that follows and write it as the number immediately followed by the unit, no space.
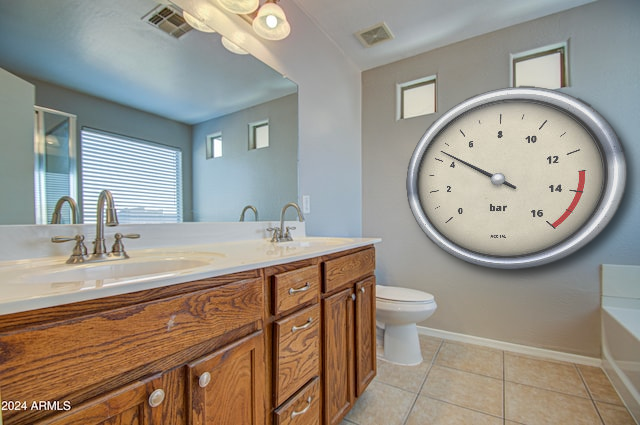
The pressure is 4.5bar
